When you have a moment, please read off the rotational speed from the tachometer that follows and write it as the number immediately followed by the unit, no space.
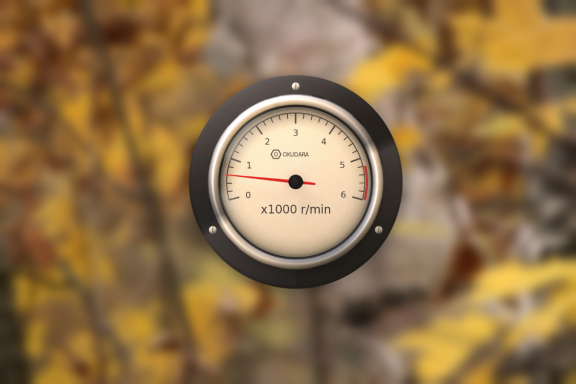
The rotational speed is 600rpm
